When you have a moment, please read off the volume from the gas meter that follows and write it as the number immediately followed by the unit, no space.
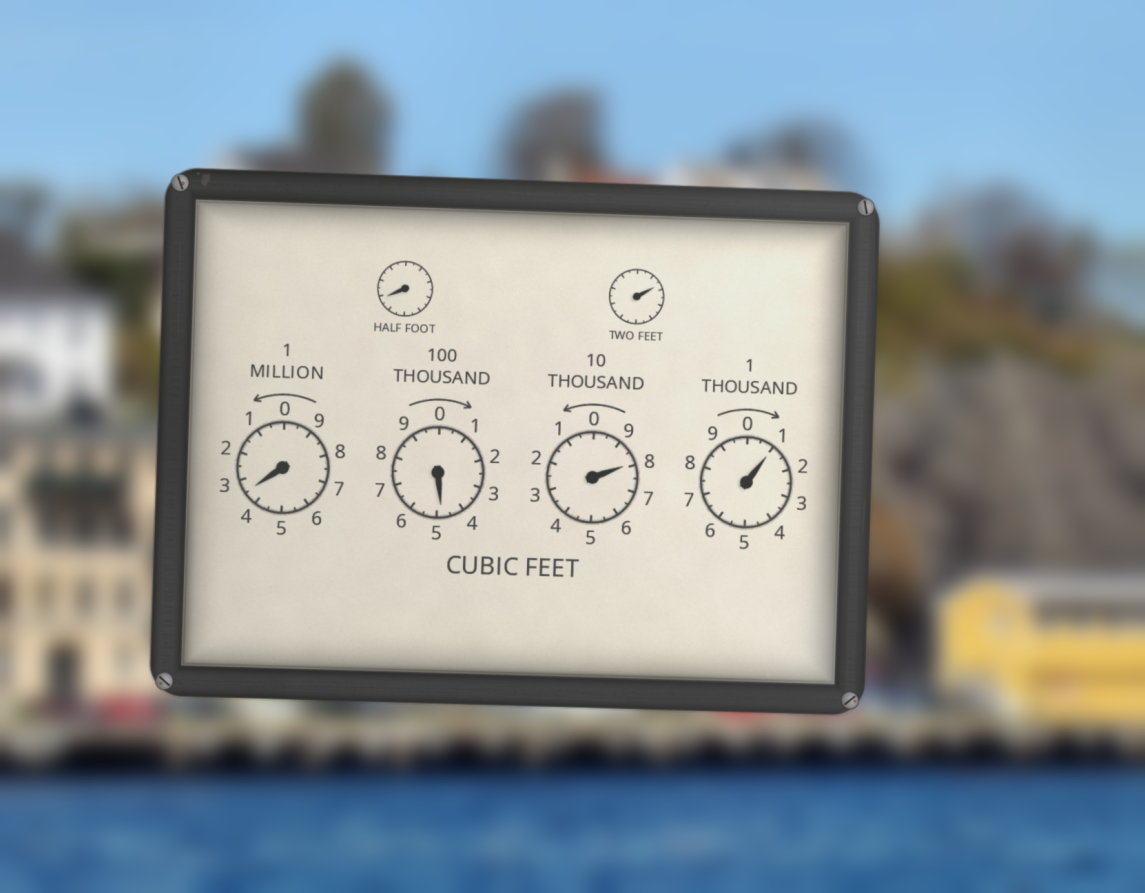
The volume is 348100ft³
